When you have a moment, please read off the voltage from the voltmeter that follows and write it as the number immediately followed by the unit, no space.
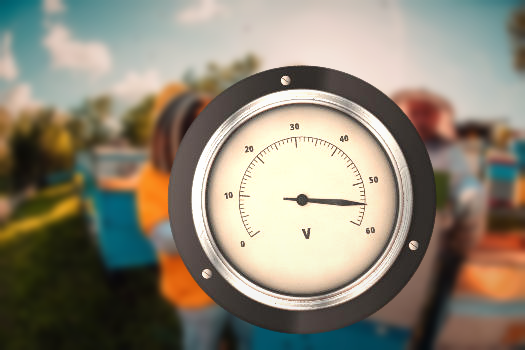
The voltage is 55V
